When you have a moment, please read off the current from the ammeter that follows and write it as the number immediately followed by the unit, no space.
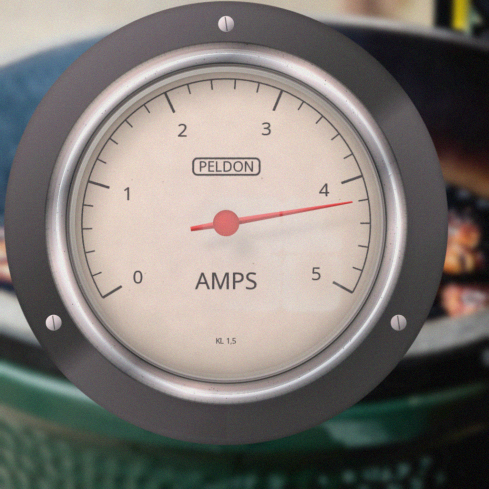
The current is 4.2A
